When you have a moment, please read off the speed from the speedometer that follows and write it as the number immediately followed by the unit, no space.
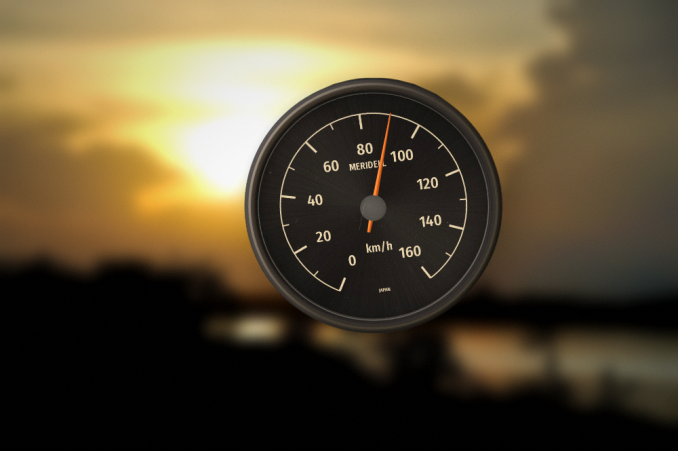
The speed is 90km/h
